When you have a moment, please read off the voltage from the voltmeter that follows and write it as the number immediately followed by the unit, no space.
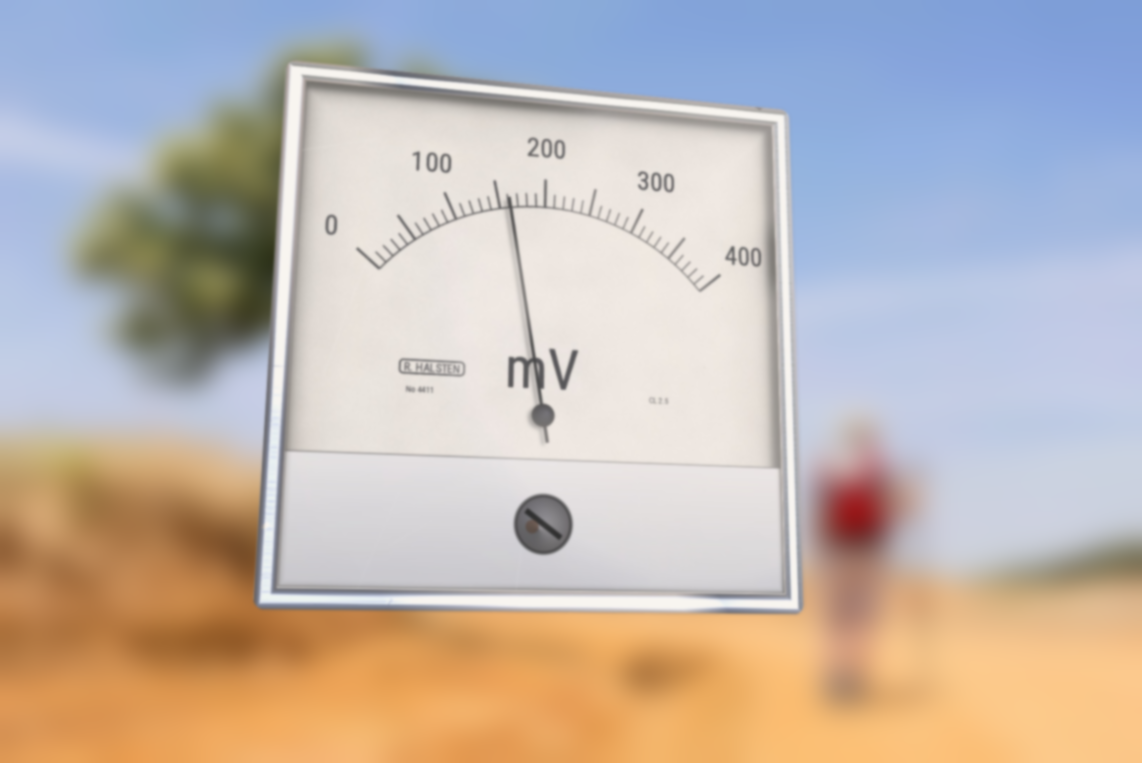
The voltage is 160mV
